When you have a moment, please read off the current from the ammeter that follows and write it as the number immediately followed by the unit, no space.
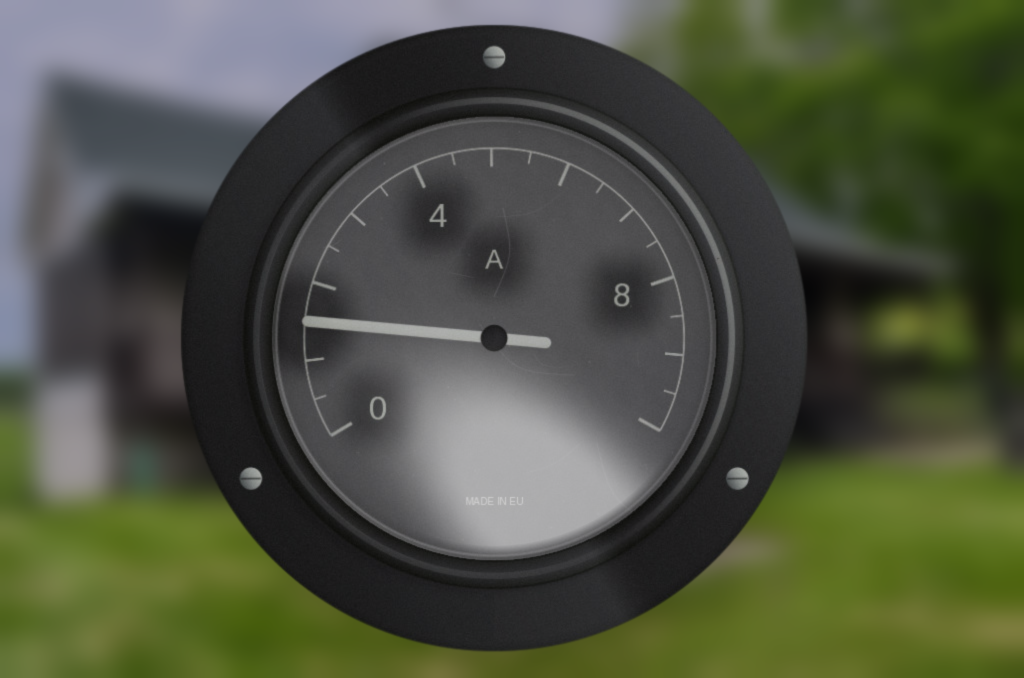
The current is 1.5A
